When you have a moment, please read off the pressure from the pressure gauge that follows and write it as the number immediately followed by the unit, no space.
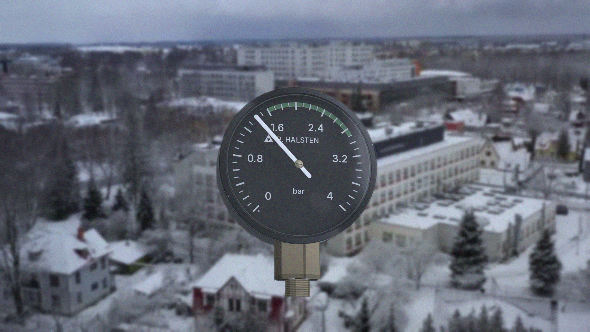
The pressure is 1.4bar
